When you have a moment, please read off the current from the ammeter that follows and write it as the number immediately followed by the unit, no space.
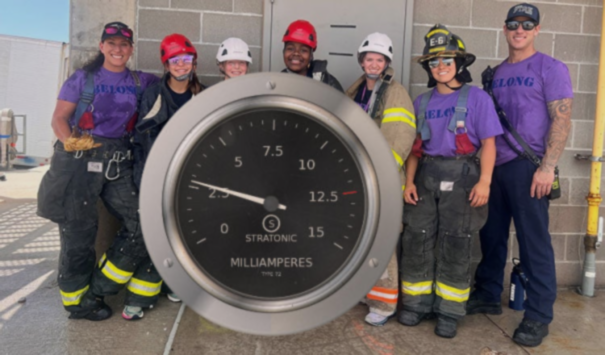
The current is 2.75mA
